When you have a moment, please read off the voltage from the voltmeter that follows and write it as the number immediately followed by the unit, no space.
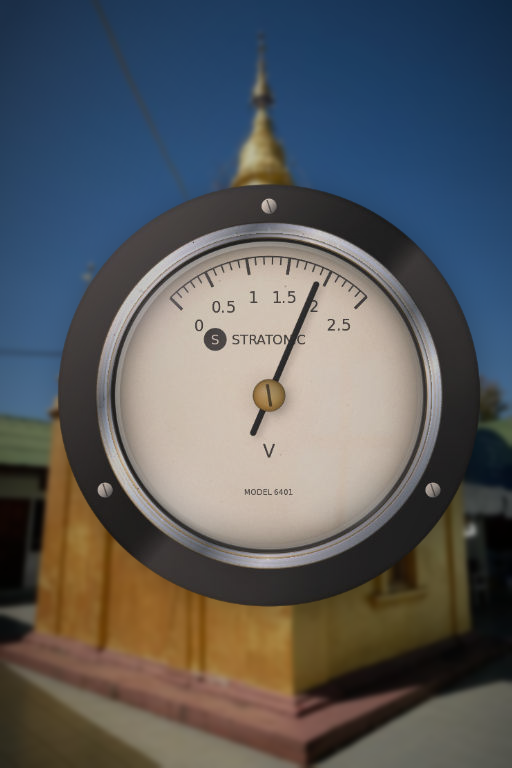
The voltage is 1.9V
